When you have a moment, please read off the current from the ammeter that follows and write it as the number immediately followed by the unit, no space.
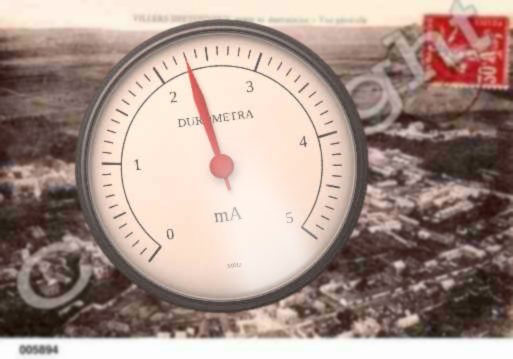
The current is 2.3mA
